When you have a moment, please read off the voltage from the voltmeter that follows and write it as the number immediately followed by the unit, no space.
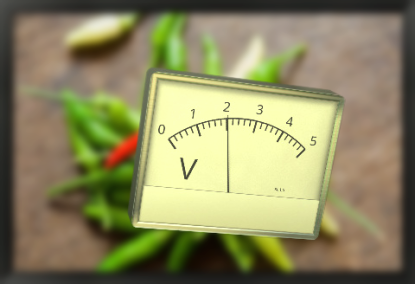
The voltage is 2V
